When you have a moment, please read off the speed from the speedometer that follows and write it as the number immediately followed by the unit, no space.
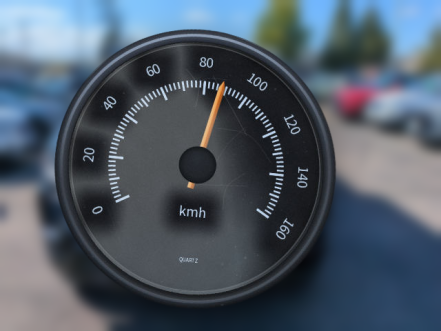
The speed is 88km/h
